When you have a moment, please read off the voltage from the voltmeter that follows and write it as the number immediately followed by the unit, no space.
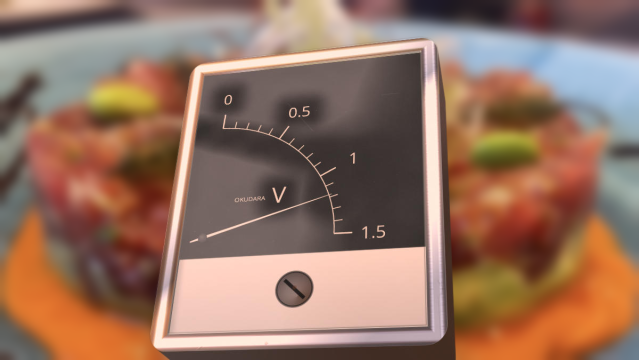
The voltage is 1.2V
